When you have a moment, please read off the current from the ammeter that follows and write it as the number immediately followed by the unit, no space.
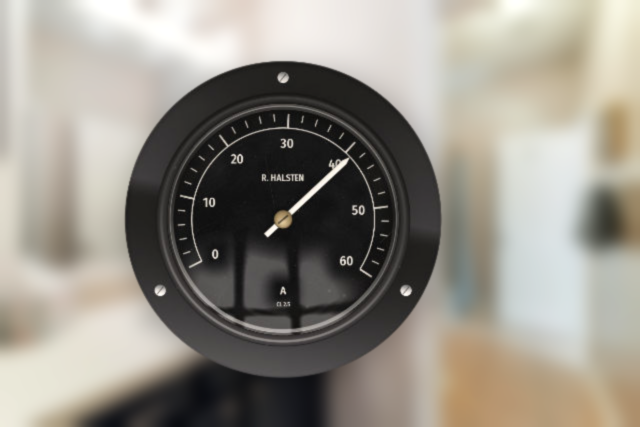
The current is 41A
